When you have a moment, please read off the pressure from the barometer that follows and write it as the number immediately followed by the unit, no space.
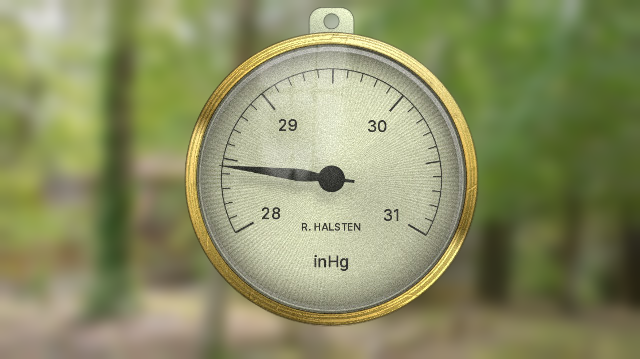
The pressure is 28.45inHg
